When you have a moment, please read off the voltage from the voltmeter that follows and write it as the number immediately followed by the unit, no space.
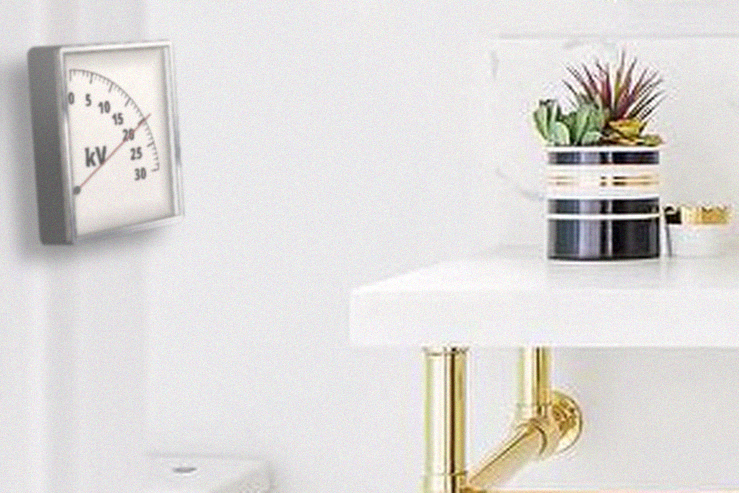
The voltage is 20kV
